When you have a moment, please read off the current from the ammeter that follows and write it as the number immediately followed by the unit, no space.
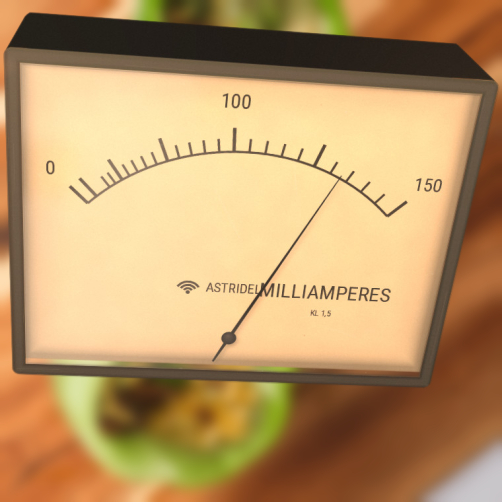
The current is 132.5mA
